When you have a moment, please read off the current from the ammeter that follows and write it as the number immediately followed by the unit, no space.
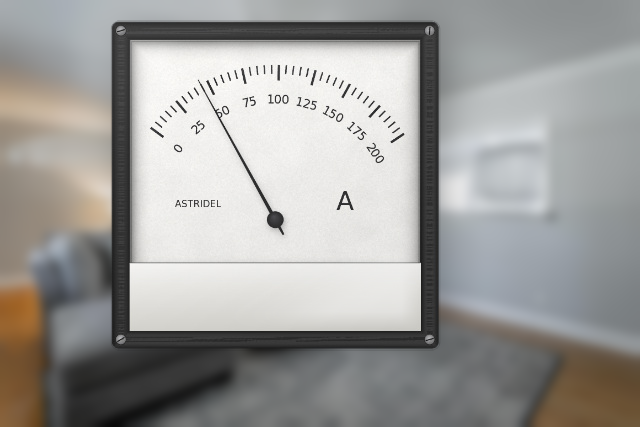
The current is 45A
